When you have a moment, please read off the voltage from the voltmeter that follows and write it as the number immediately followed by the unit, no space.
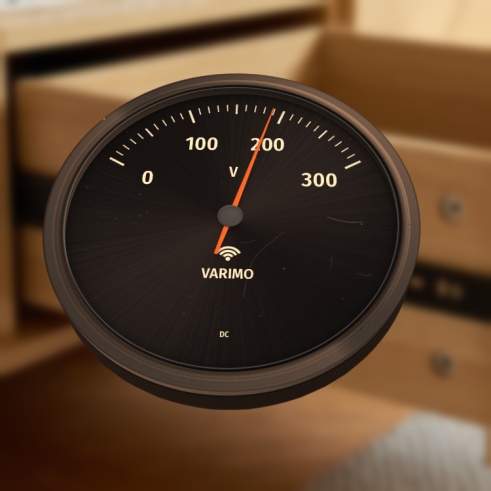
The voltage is 190V
